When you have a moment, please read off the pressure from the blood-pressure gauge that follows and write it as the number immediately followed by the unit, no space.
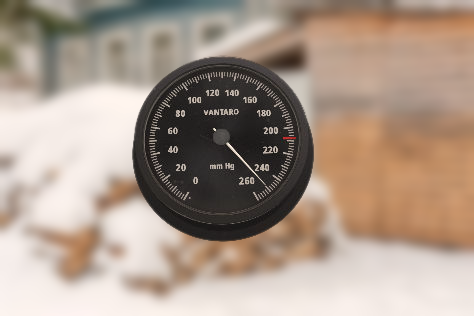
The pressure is 250mmHg
